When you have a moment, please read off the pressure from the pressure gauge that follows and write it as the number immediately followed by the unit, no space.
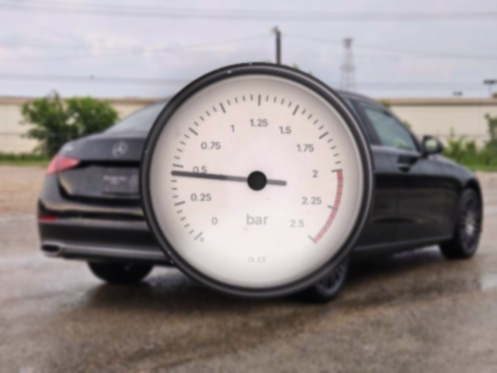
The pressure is 0.45bar
